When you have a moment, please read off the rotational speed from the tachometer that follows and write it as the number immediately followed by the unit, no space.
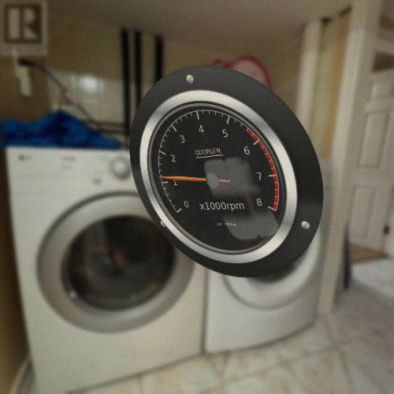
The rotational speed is 1200rpm
